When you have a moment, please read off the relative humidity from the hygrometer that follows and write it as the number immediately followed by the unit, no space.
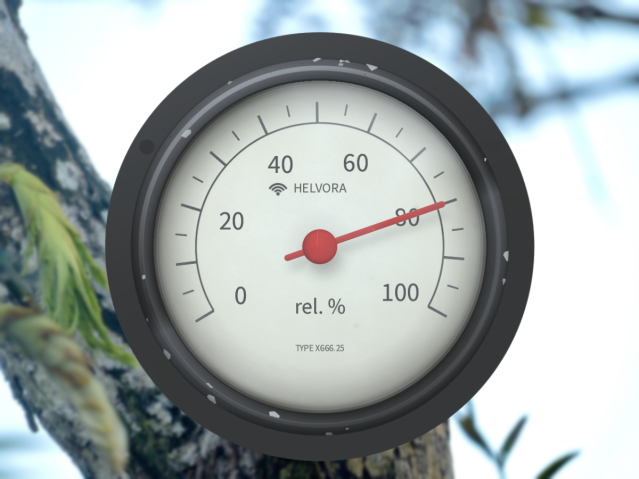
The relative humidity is 80%
